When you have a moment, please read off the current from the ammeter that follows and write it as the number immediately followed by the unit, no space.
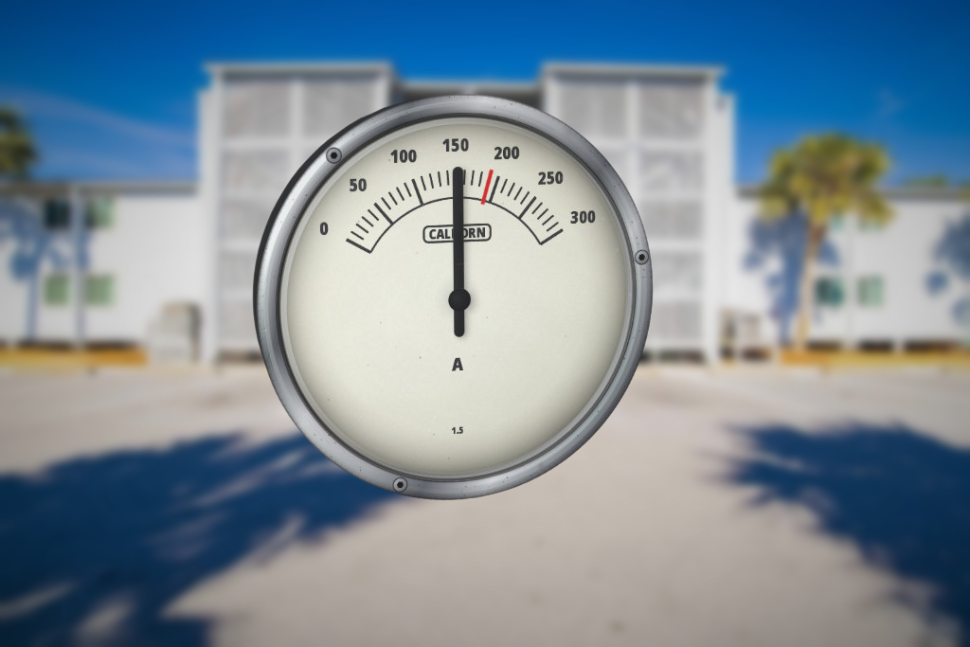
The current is 150A
